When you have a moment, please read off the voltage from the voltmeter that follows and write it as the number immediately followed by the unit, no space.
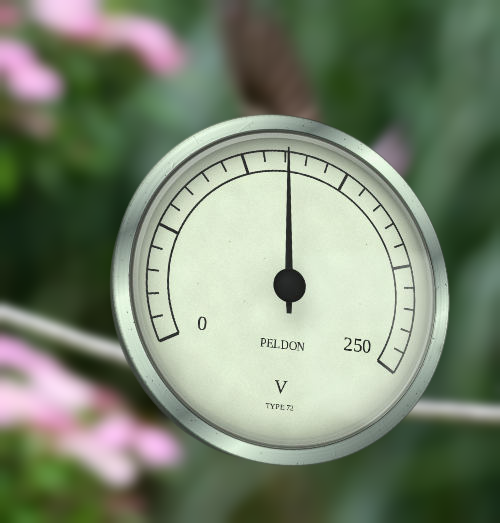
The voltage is 120V
